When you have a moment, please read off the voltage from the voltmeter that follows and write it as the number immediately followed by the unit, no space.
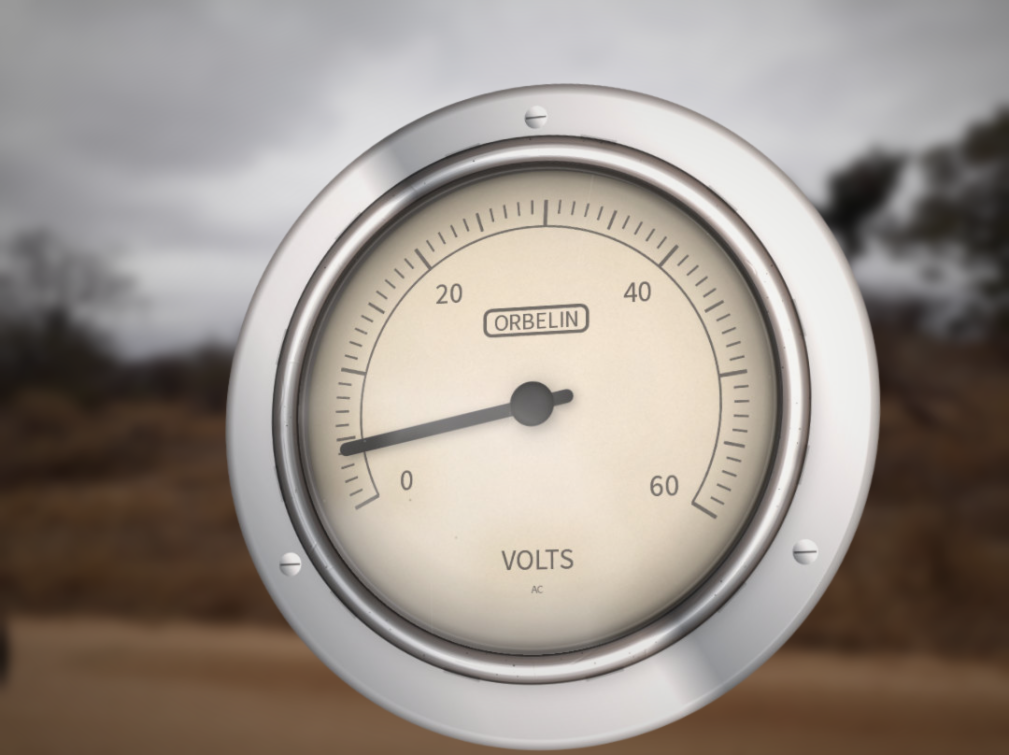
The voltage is 4V
